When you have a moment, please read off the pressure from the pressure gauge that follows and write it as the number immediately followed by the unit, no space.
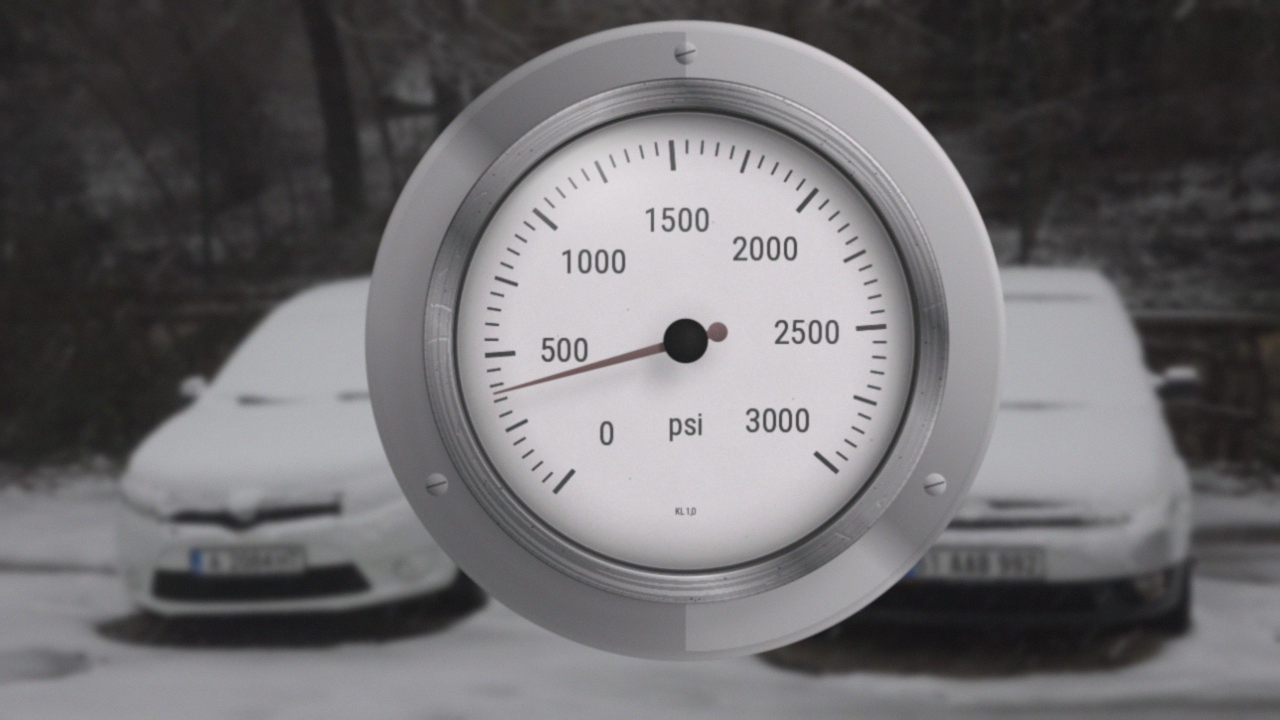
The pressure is 375psi
